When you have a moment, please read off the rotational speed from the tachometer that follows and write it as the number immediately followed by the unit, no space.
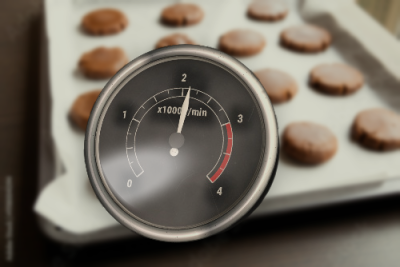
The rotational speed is 2125rpm
